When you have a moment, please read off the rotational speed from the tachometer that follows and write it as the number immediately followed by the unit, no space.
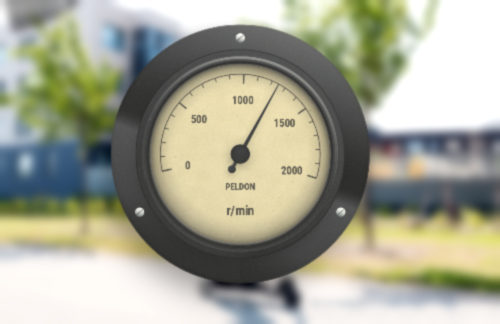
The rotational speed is 1250rpm
